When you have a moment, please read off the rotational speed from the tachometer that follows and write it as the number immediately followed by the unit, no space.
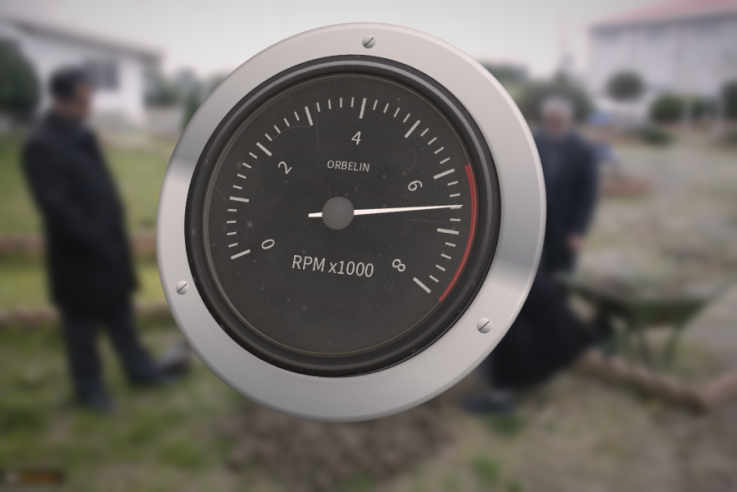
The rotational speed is 6600rpm
